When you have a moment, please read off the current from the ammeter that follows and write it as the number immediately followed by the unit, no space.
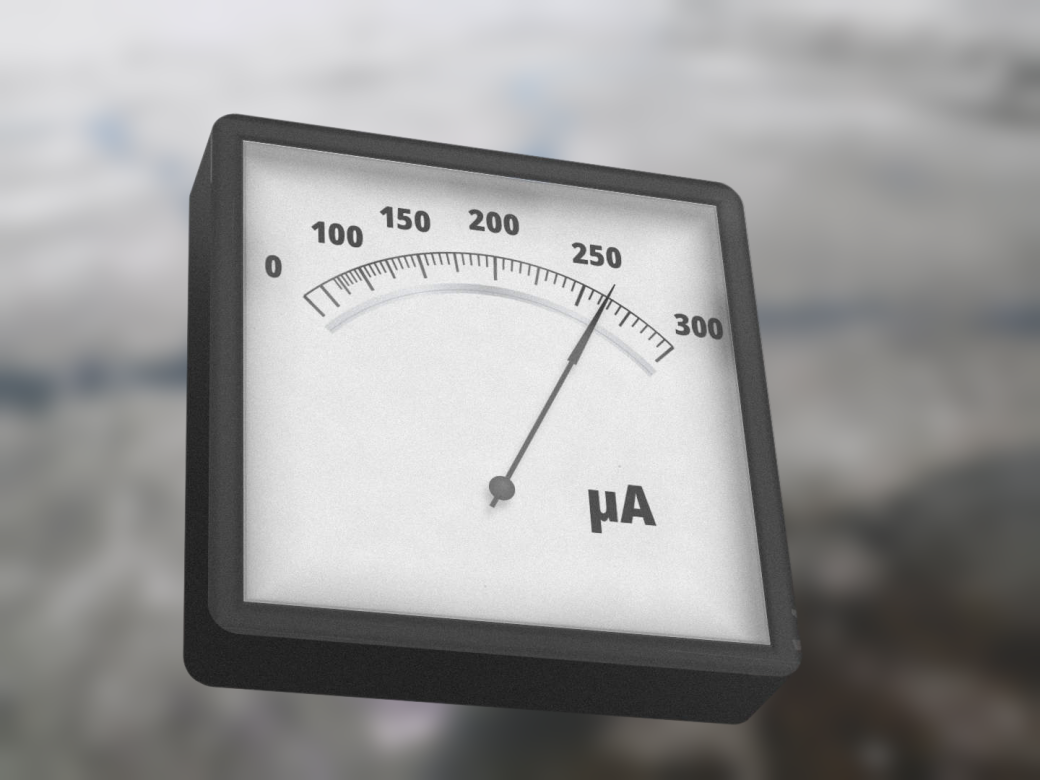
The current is 262.5µA
